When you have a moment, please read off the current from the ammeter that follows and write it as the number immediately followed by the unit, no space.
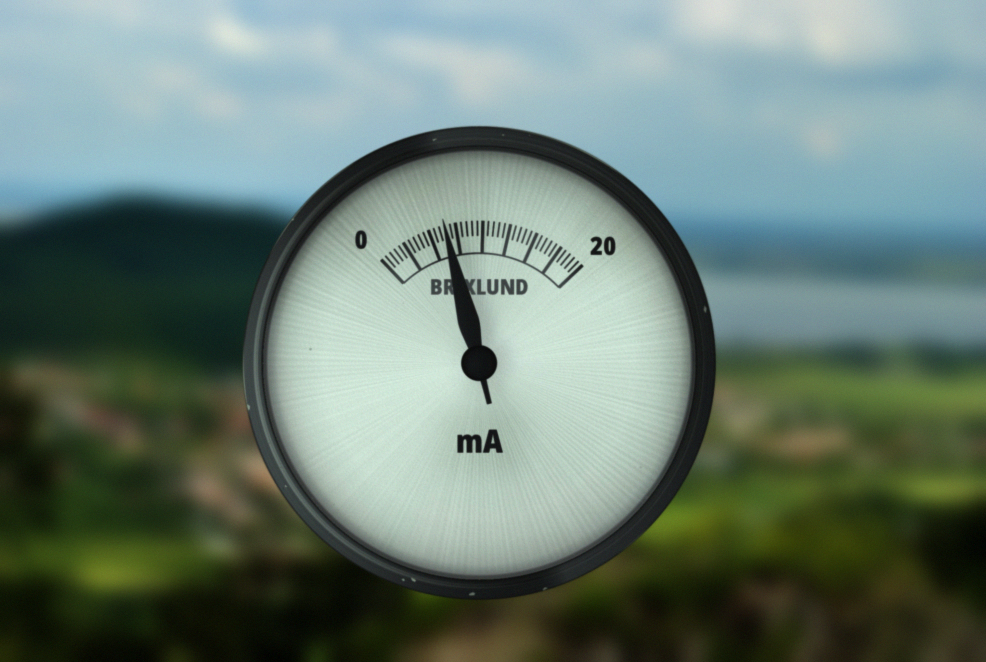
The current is 6.5mA
